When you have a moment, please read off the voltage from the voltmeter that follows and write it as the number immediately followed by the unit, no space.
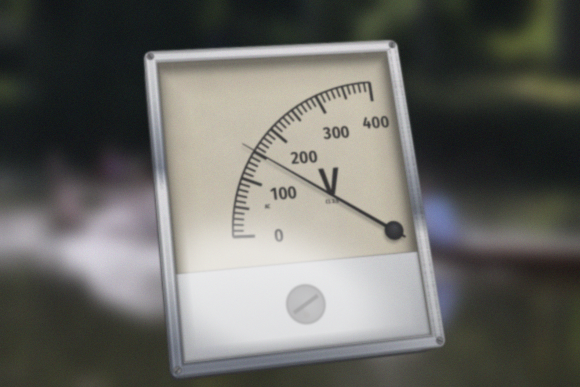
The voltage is 150V
